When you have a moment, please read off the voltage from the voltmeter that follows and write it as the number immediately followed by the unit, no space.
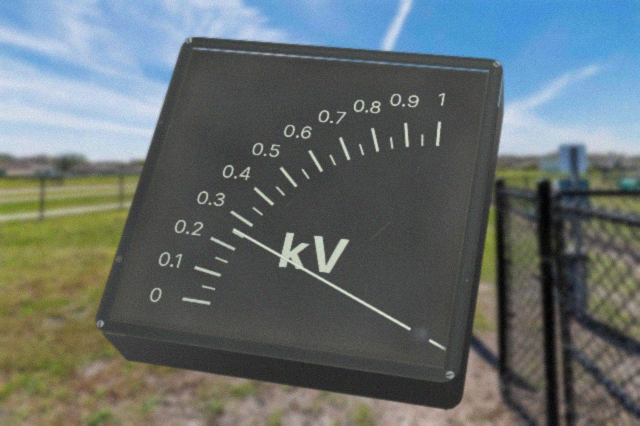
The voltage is 0.25kV
